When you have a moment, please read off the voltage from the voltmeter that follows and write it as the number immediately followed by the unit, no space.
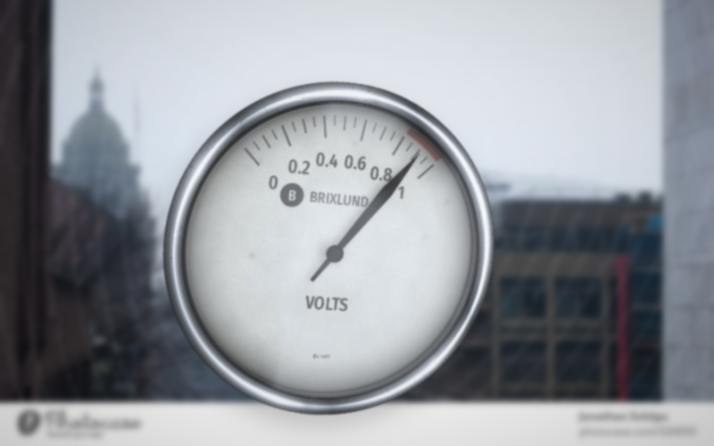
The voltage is 0.9V
